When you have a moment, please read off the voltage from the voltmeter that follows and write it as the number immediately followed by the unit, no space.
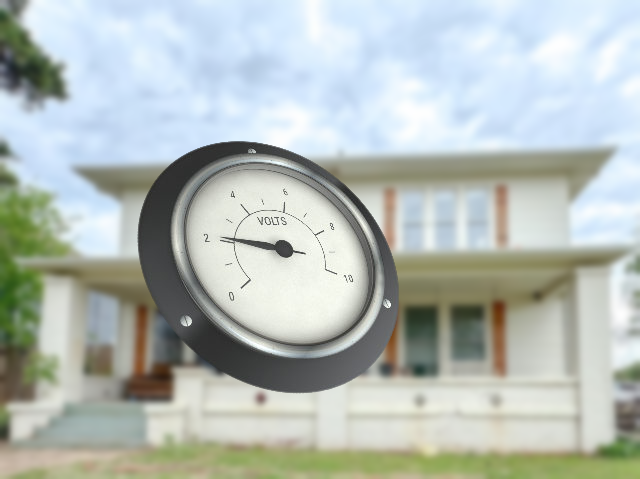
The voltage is 2V
